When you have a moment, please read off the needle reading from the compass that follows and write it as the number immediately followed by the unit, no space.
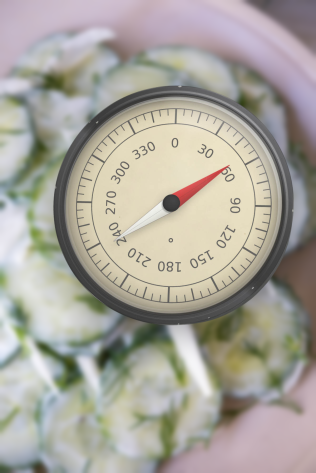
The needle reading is 55°
